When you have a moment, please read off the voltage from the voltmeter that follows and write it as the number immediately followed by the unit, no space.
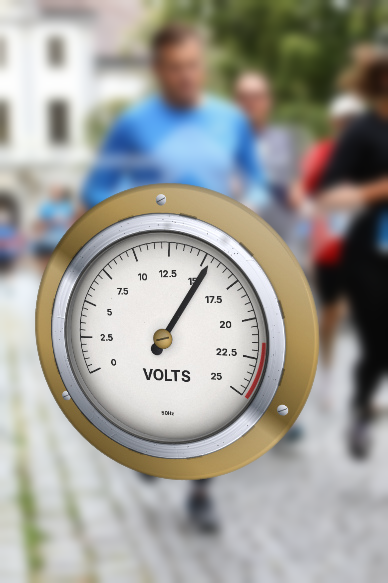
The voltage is 15.5V
